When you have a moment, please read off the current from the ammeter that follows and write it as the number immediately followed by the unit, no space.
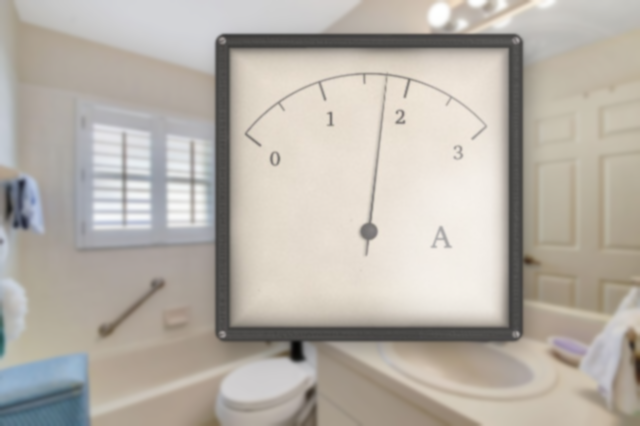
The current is 1.75A
